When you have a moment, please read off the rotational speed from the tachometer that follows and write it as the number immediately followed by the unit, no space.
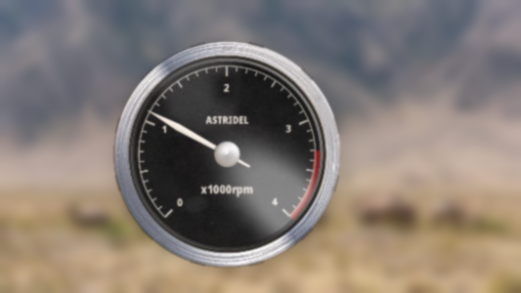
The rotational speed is 1100rpm
